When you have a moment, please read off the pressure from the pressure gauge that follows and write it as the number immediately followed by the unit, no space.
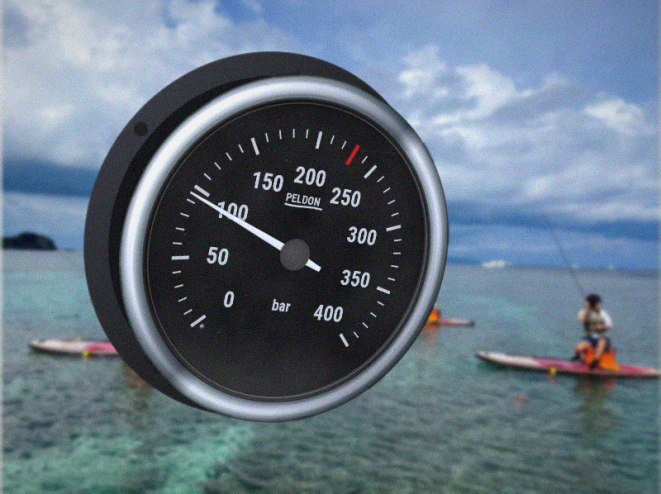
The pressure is 95bar
